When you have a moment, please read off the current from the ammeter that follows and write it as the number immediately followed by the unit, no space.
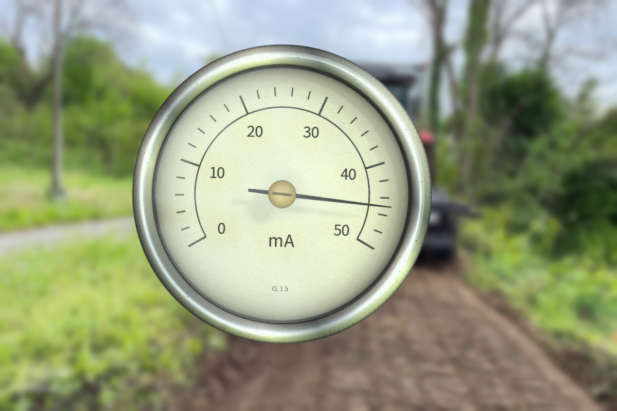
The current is 45mA
